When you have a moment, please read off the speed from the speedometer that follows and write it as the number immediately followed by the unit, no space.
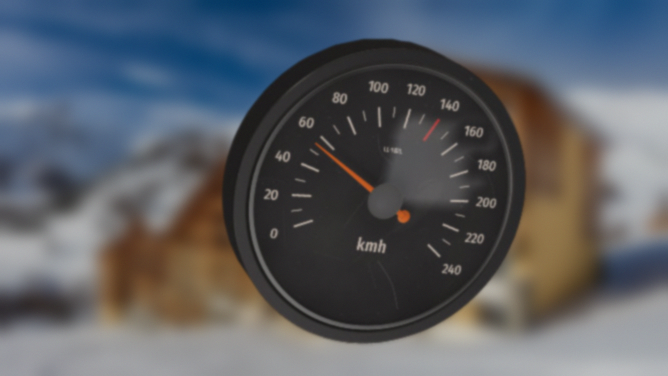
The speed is 55km/h
